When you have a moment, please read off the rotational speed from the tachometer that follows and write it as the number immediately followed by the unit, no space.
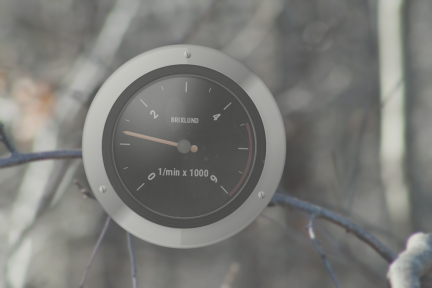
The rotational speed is 1250rpm
